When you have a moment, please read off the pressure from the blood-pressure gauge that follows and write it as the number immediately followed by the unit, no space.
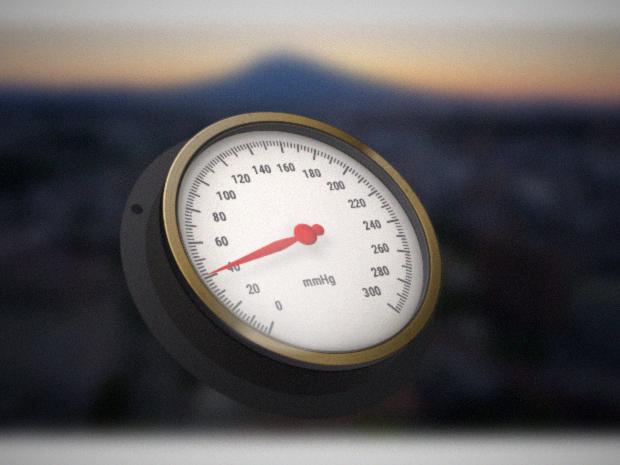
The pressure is 40mmHg
